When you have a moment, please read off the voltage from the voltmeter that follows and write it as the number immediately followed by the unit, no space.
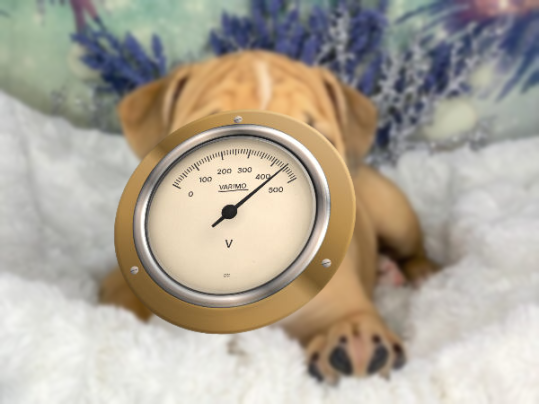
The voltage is 450V
